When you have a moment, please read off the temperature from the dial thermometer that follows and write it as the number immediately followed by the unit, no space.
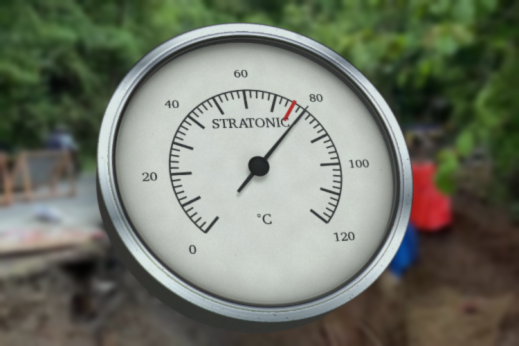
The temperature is 80°C
